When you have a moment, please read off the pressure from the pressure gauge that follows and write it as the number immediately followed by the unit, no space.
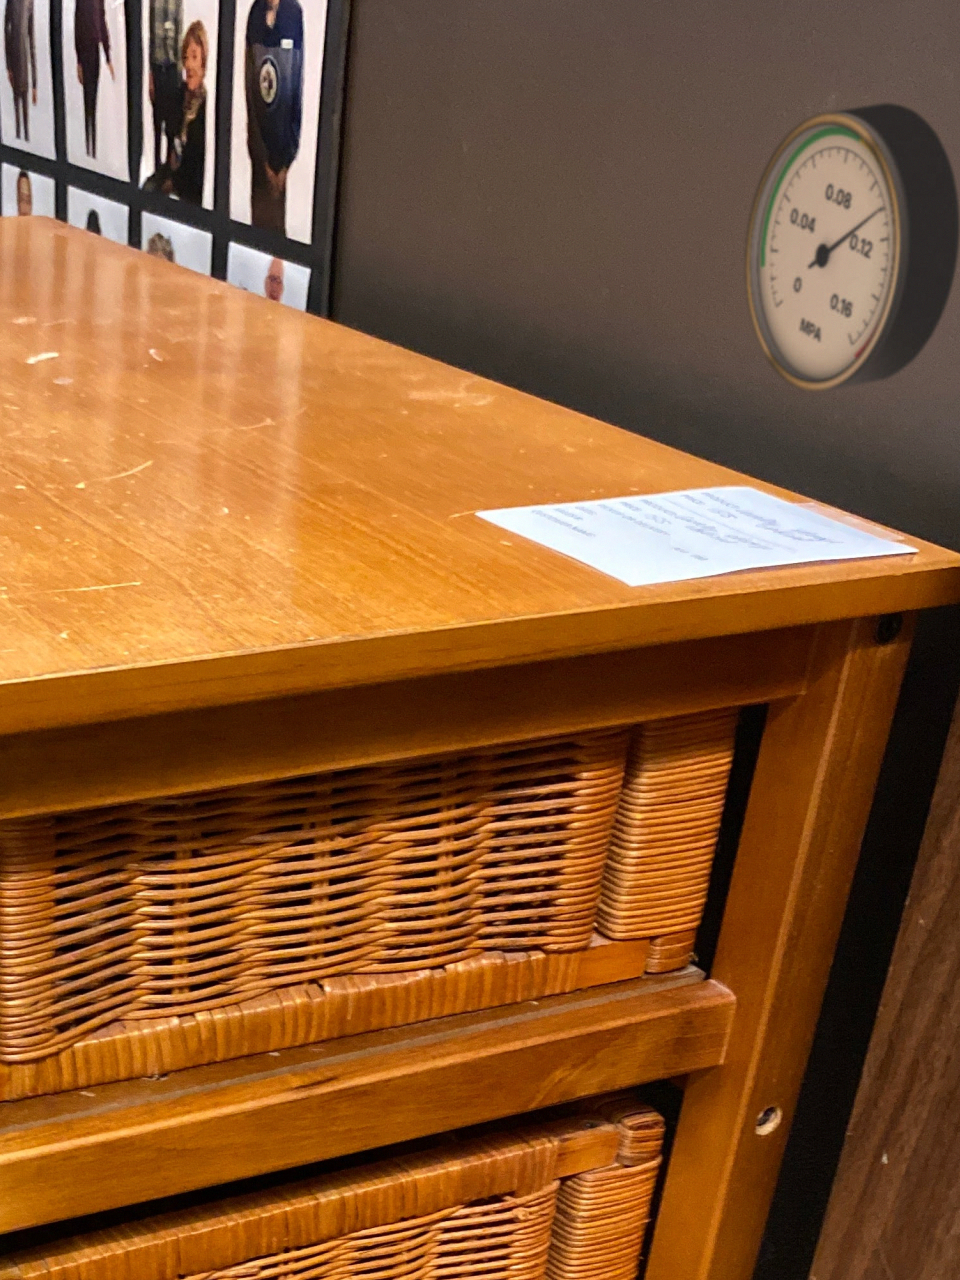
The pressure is 0.11MPa
